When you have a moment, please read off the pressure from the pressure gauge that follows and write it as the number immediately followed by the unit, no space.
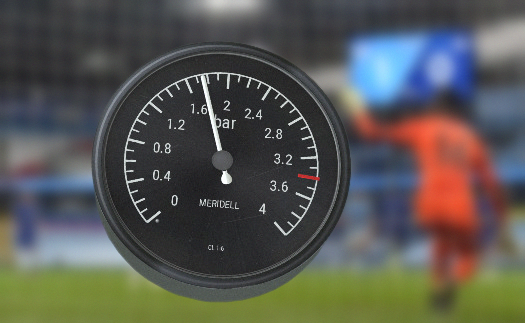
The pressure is 1.75bar
